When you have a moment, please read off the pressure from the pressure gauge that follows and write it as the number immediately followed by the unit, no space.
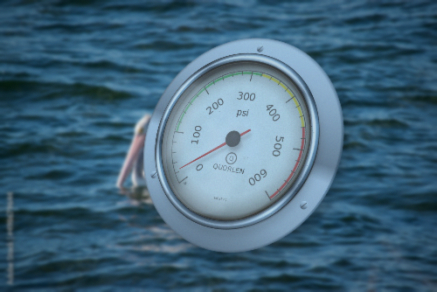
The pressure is 20psi
